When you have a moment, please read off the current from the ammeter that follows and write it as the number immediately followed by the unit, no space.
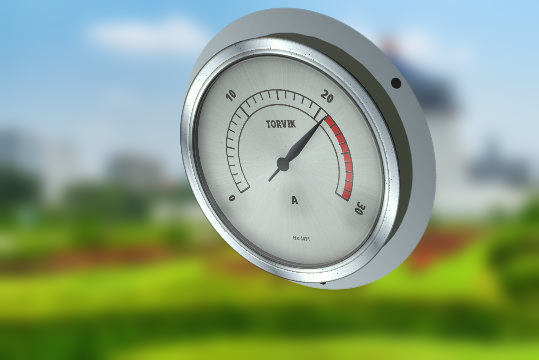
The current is 21A
